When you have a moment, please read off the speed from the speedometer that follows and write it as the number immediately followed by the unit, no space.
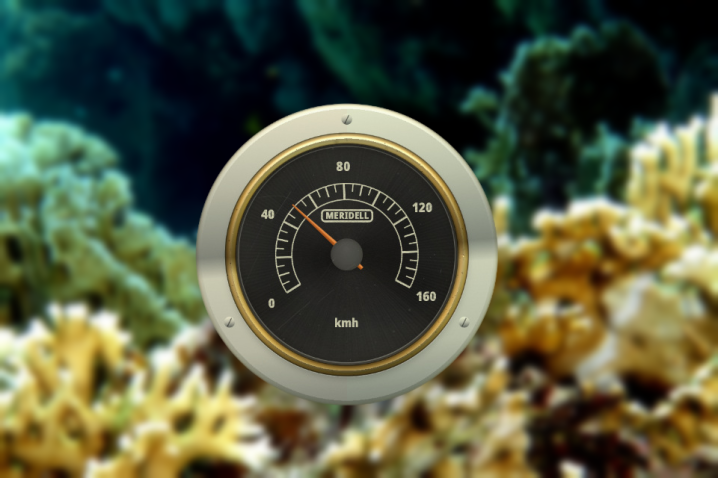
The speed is 50km/h
